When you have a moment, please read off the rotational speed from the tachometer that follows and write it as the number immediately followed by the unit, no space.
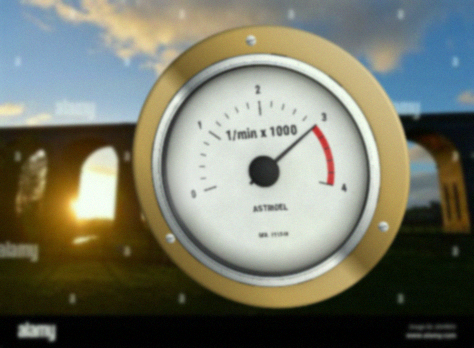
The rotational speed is 3000rpm
